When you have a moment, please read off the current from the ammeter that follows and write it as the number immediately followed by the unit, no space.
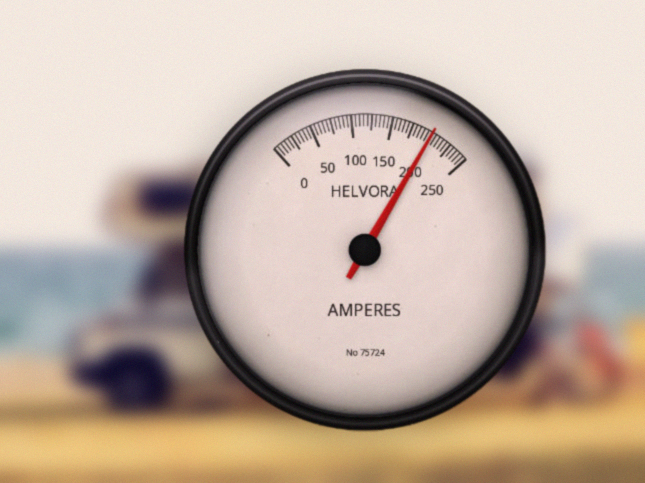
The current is 200A
